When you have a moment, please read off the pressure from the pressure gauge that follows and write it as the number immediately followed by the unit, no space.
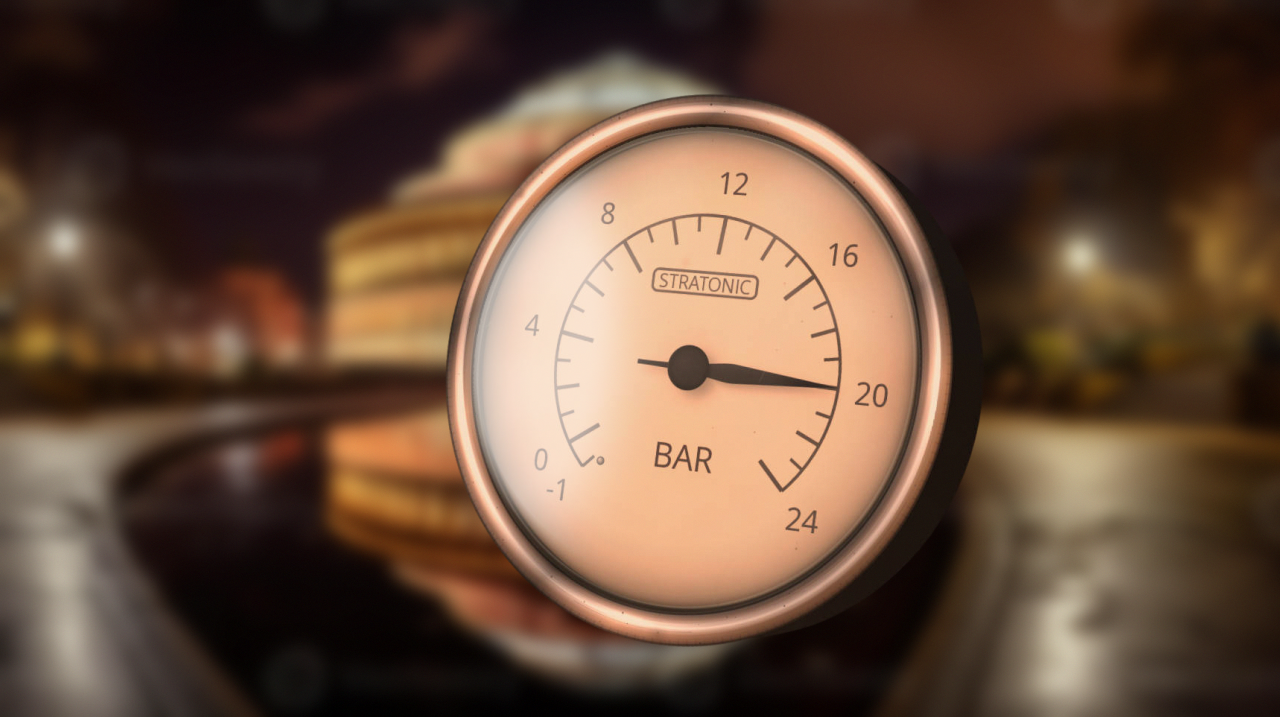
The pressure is 20bar
